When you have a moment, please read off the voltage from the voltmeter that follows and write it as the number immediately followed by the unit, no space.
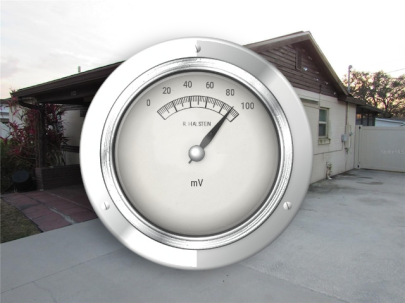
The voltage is 90mV
